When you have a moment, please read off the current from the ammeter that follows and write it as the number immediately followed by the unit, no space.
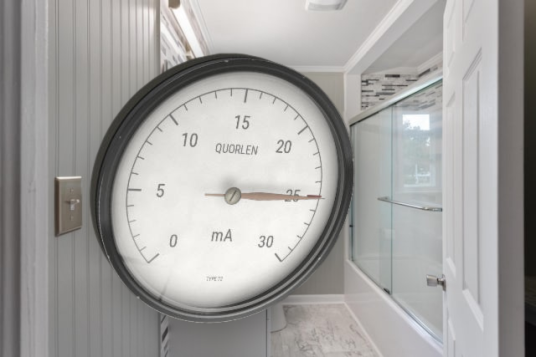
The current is 25mA
